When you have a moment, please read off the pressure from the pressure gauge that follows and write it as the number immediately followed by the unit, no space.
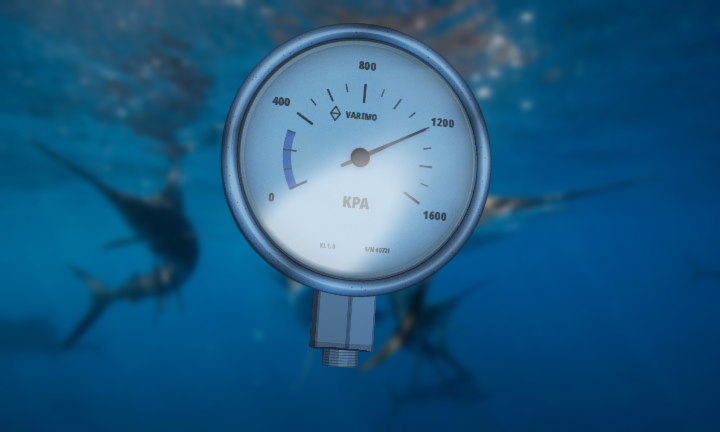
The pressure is 1200kPa
